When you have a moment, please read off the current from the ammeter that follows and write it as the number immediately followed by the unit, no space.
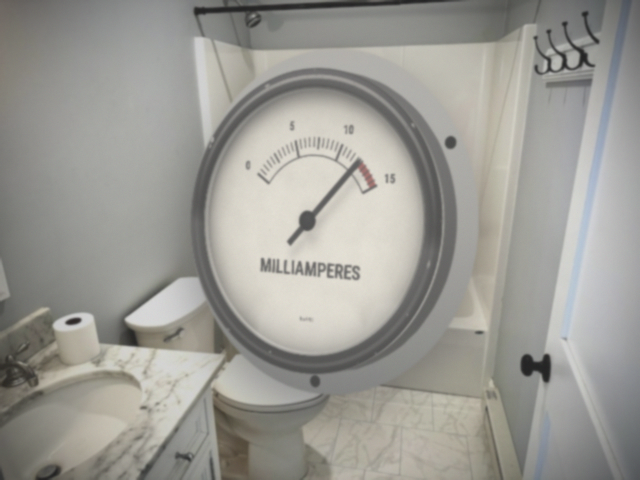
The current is 12.5mA
